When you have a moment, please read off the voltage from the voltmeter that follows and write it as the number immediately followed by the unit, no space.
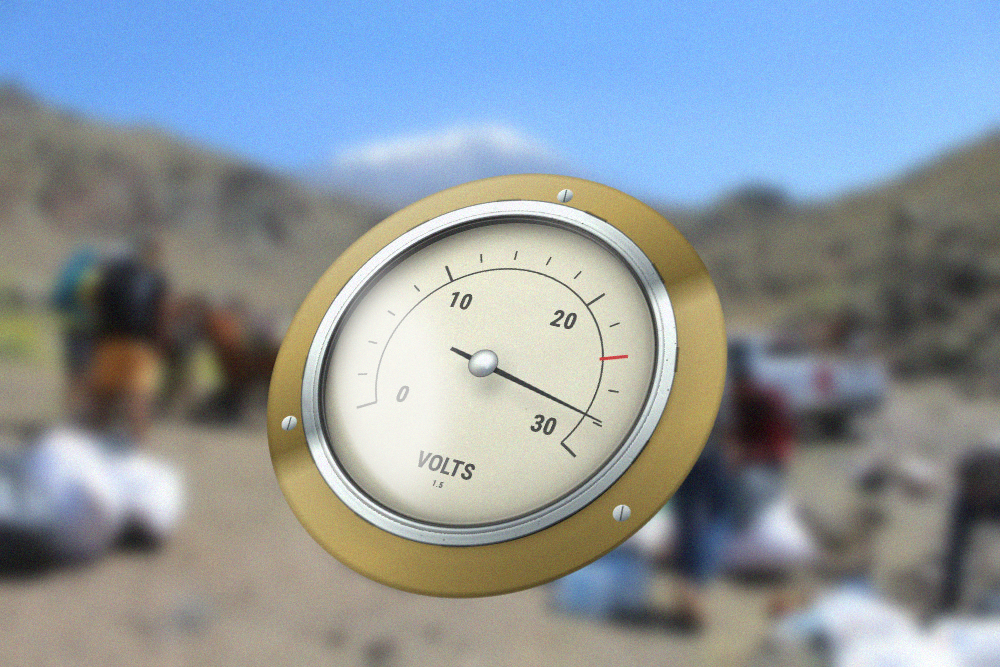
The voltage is 28V
